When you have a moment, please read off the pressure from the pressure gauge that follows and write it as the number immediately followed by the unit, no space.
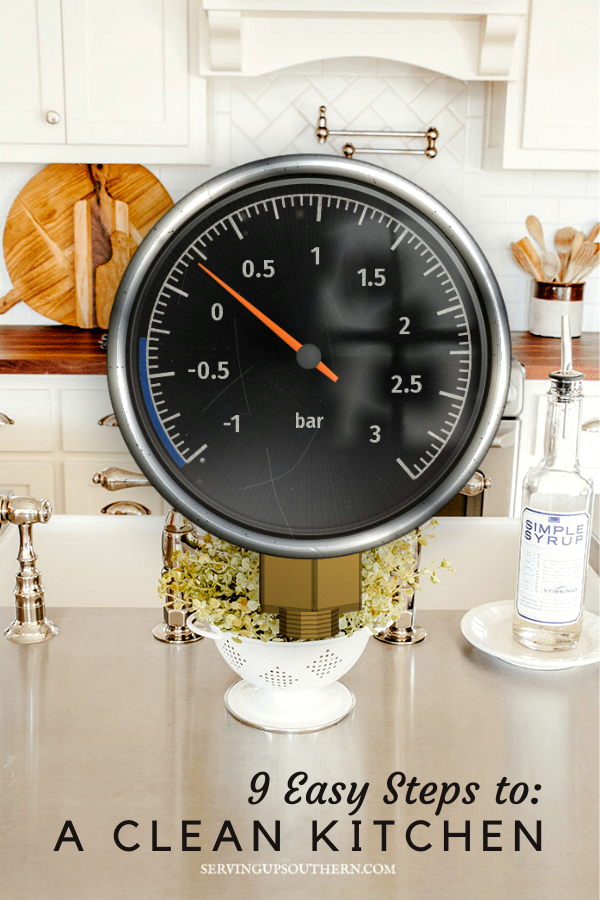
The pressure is 0.2bar
